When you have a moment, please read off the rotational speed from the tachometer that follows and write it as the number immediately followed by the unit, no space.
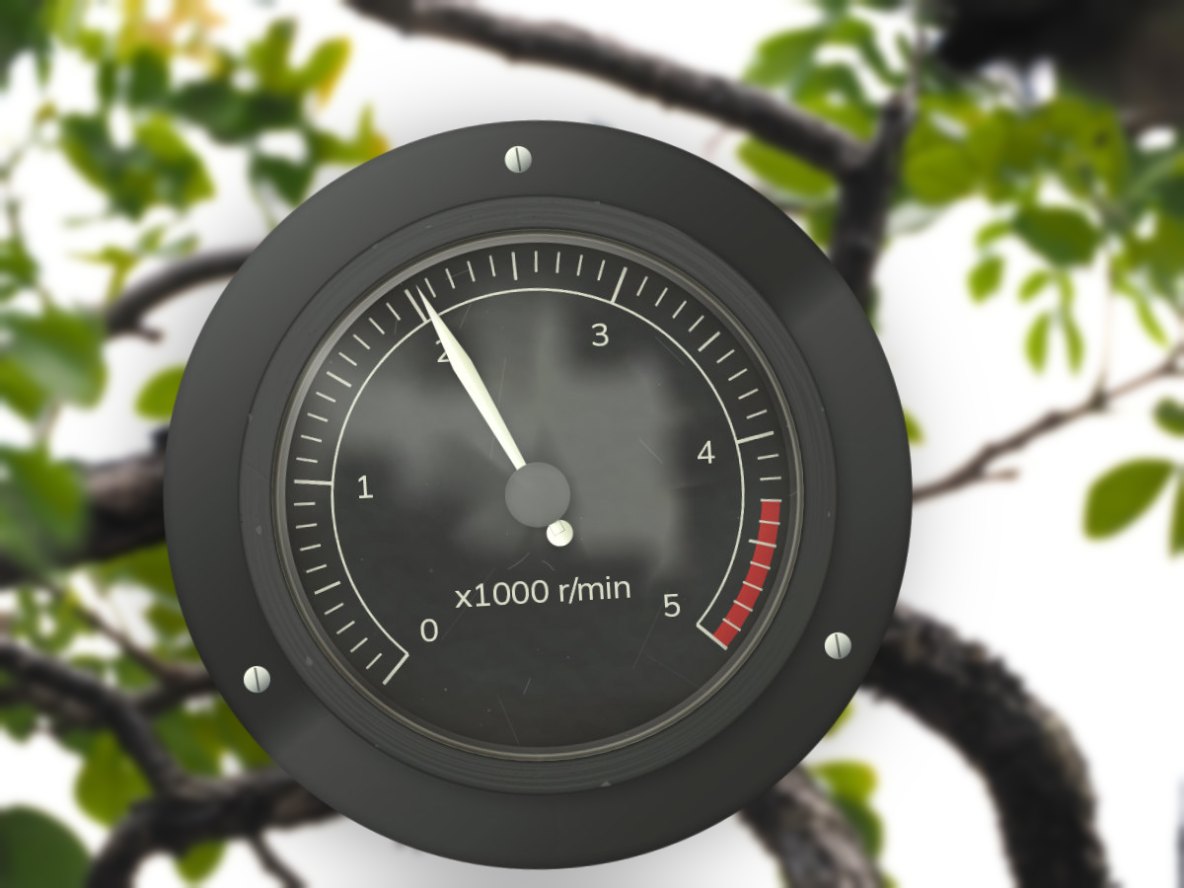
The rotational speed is 2050rpm
